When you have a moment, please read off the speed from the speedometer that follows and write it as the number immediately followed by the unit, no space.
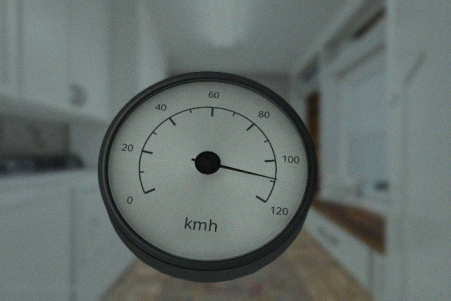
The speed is 110km/h
